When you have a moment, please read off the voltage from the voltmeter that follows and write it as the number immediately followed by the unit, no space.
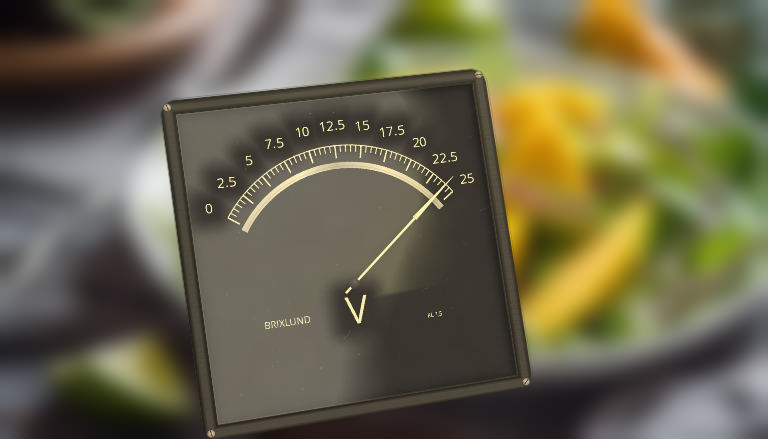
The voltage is 24V
